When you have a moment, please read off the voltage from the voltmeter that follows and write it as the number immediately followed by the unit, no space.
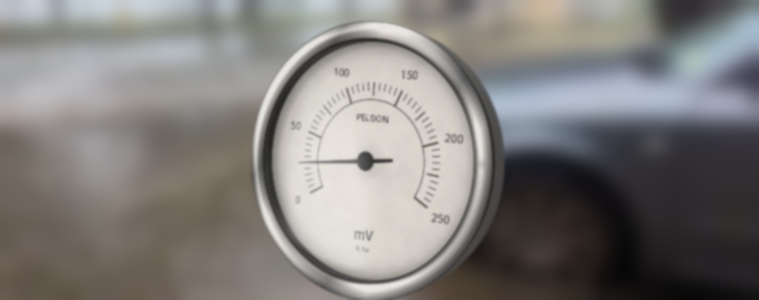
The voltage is 25mV
